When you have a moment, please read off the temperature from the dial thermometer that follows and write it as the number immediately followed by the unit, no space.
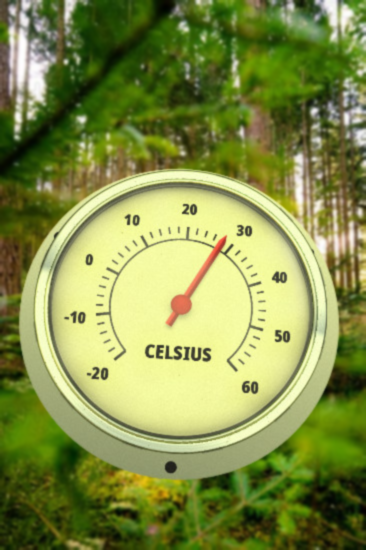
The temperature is 28°C
